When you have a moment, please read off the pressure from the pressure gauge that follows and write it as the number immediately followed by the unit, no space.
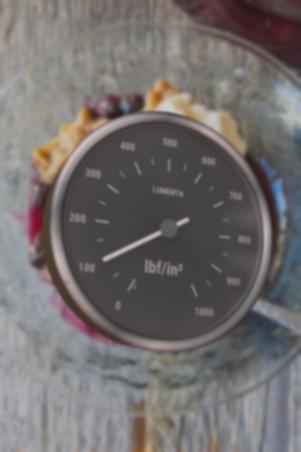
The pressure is 100psi
